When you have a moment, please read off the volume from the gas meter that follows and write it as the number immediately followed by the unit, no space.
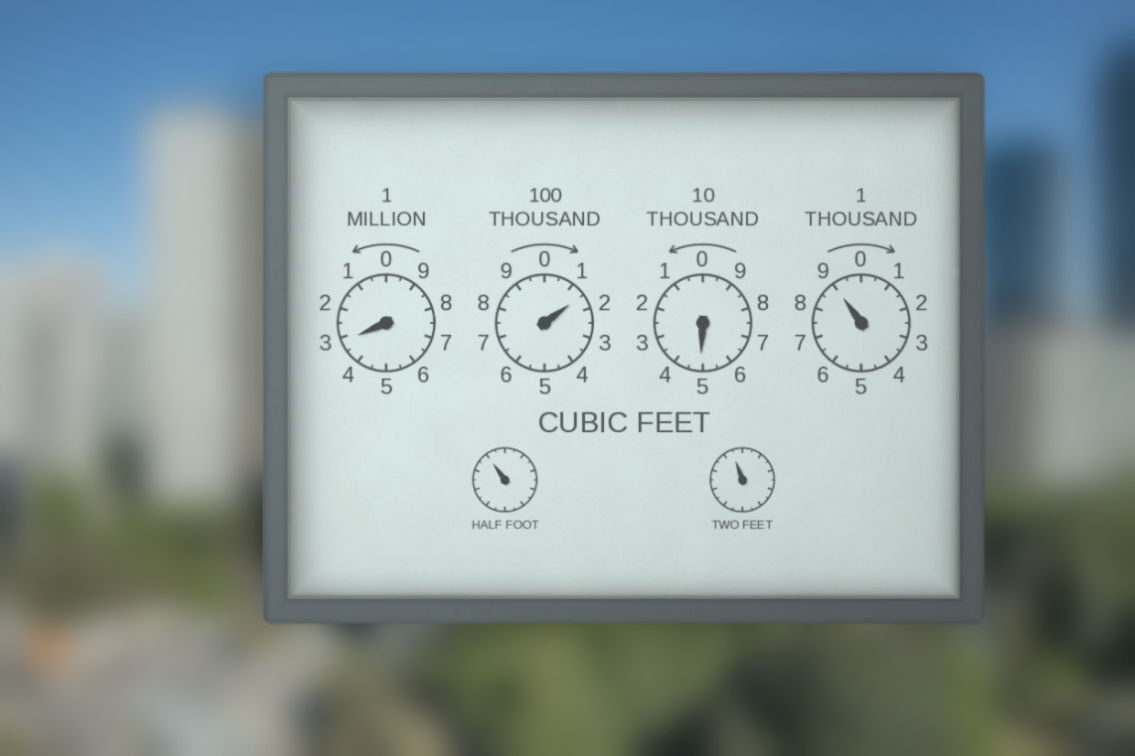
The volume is 314900ft³
